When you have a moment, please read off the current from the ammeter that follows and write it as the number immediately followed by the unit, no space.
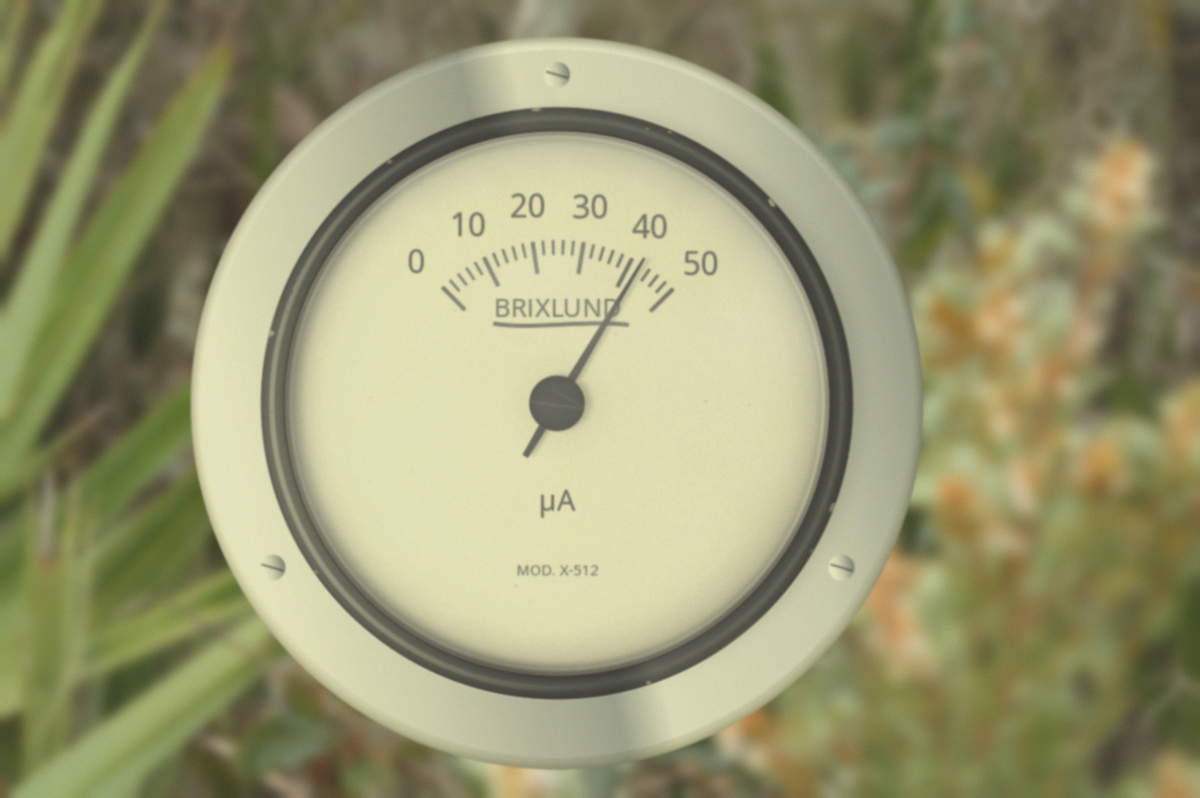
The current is 42µA
